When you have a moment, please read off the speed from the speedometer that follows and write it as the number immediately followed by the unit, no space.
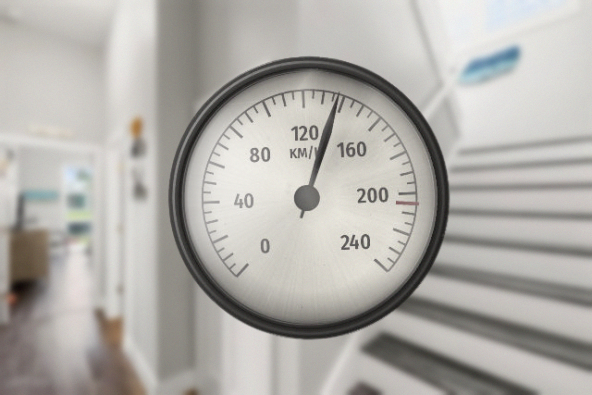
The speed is 137.5km/h
